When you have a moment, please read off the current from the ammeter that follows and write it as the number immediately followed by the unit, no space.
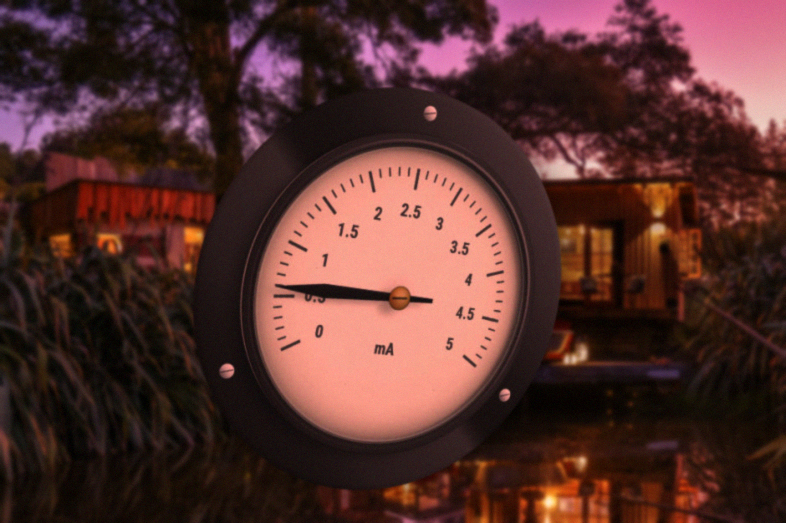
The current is 0.6mA
